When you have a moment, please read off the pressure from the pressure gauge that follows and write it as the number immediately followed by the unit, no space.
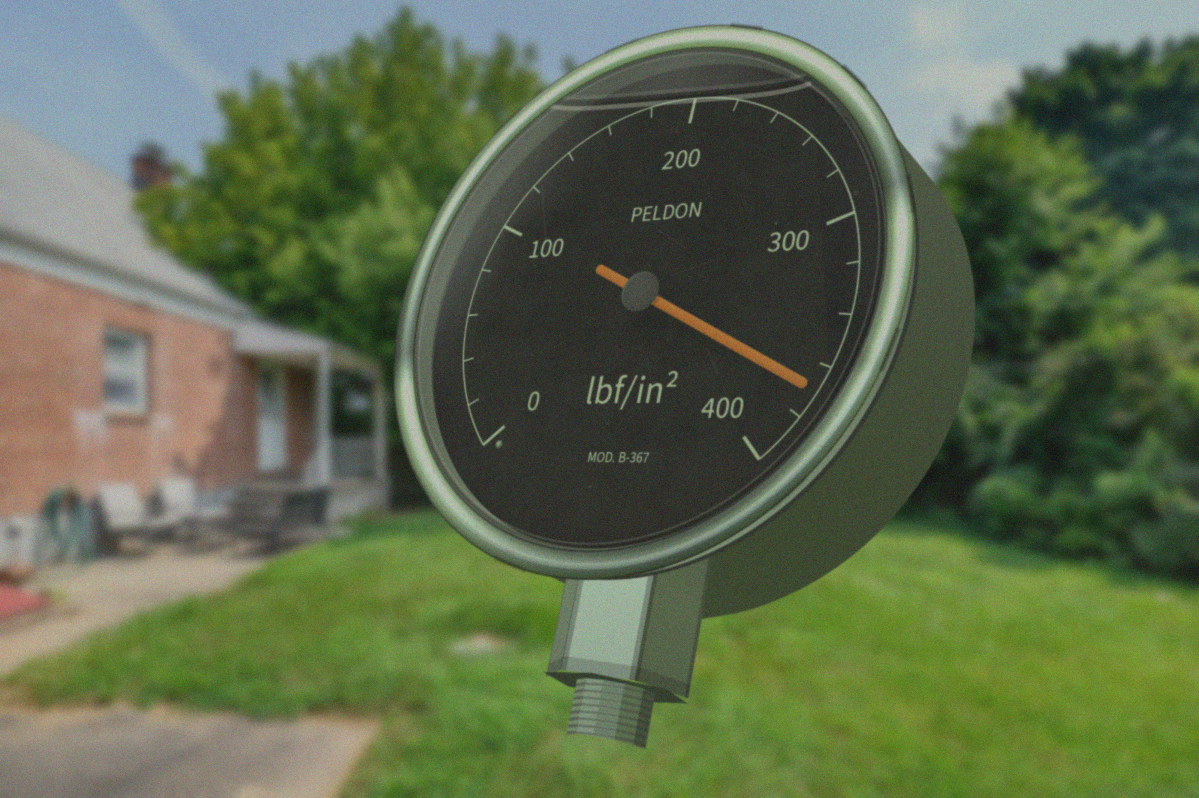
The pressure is 370psi
